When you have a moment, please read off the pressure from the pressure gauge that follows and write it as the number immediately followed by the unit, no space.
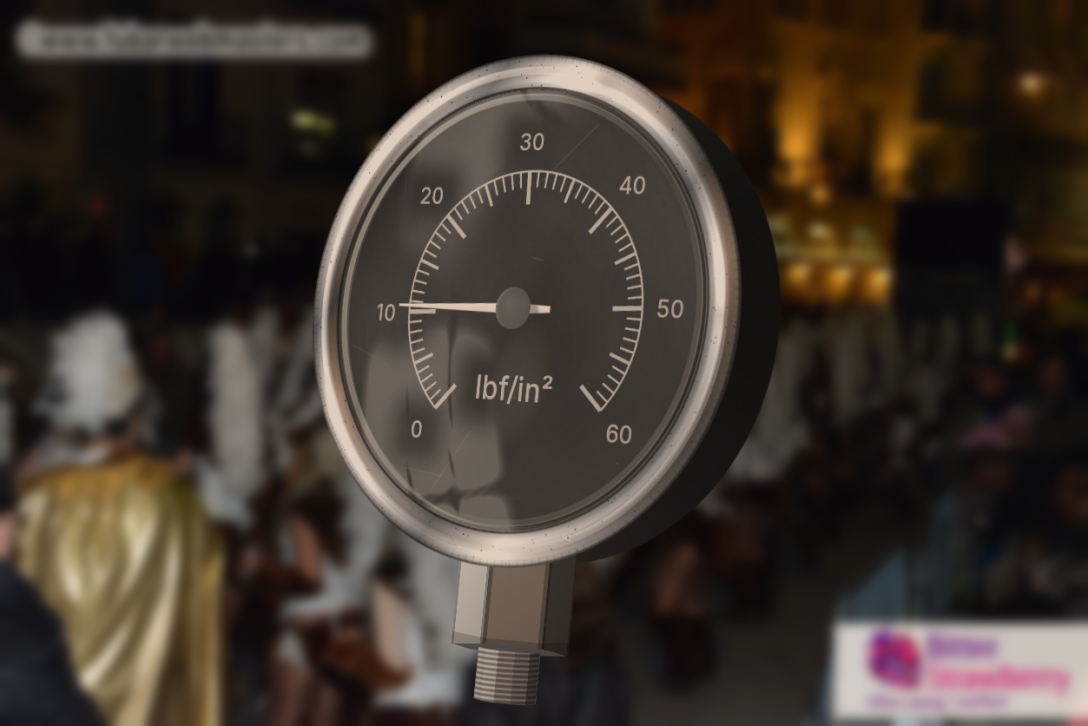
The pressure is 10.5psi
